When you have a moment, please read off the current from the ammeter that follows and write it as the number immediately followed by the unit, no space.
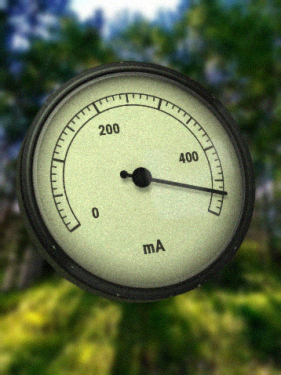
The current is 470mA
